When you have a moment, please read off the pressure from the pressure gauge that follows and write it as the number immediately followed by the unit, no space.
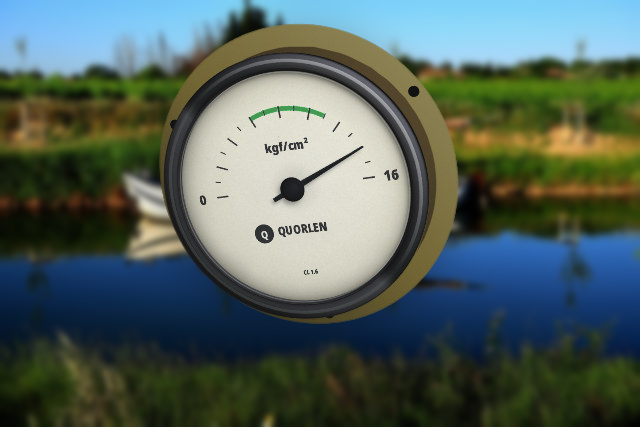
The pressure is 14kg/cm²
